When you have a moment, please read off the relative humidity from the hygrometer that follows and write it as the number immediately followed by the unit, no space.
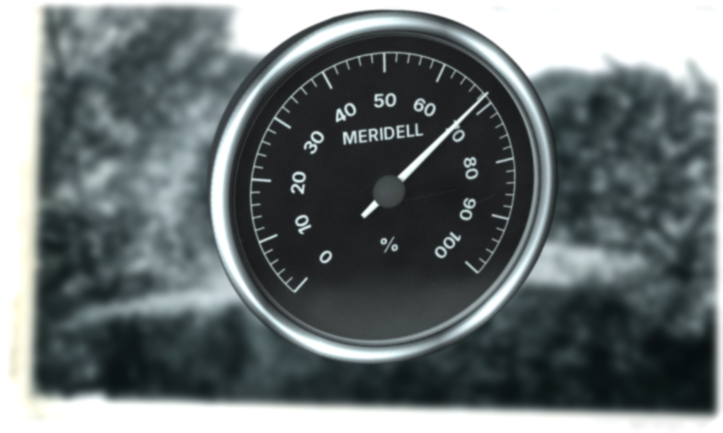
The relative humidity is 68%
